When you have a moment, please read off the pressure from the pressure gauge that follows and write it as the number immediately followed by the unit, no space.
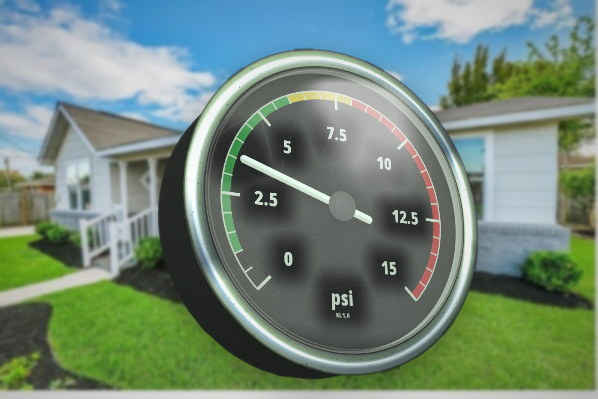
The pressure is 3.5psi
